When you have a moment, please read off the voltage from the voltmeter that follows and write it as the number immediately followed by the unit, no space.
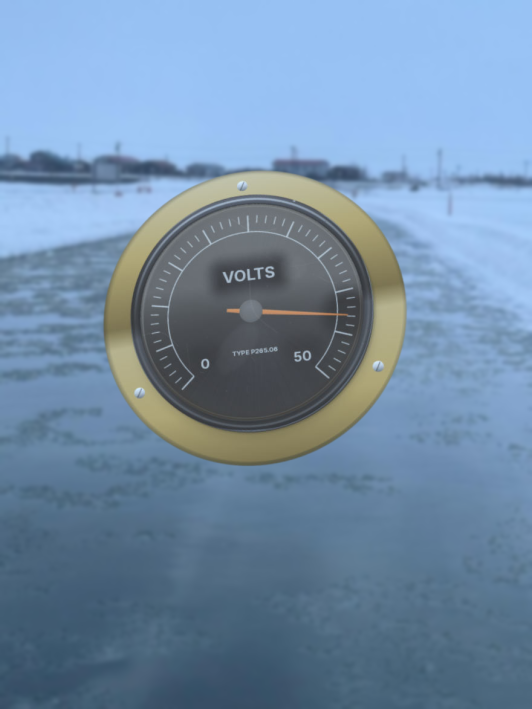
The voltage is 43V
